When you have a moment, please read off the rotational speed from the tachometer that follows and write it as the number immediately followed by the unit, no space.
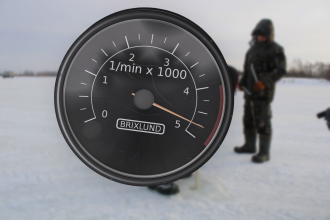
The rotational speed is 4750rpm
